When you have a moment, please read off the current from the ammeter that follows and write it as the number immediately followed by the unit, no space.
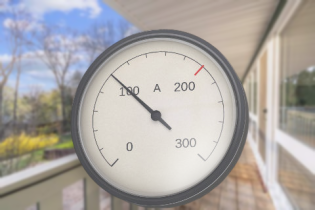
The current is 100A
